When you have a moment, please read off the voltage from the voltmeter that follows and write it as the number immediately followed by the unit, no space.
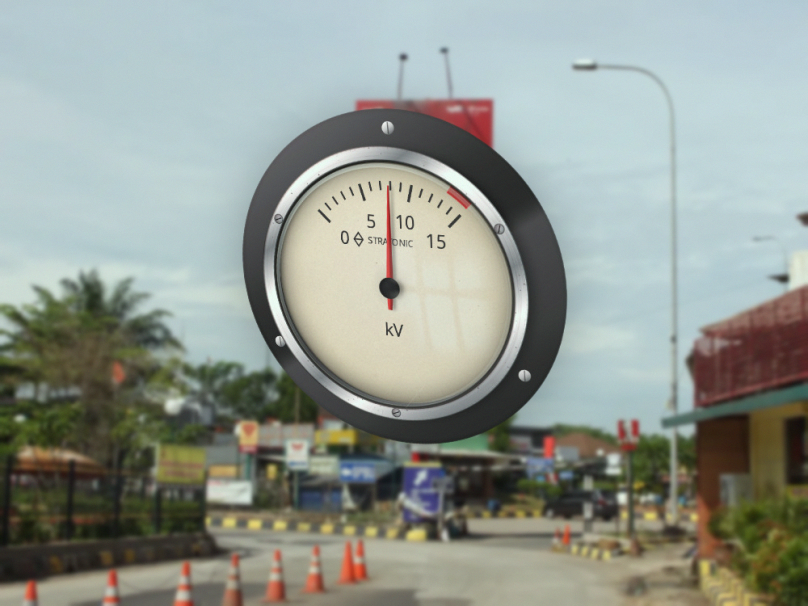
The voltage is 8kV
